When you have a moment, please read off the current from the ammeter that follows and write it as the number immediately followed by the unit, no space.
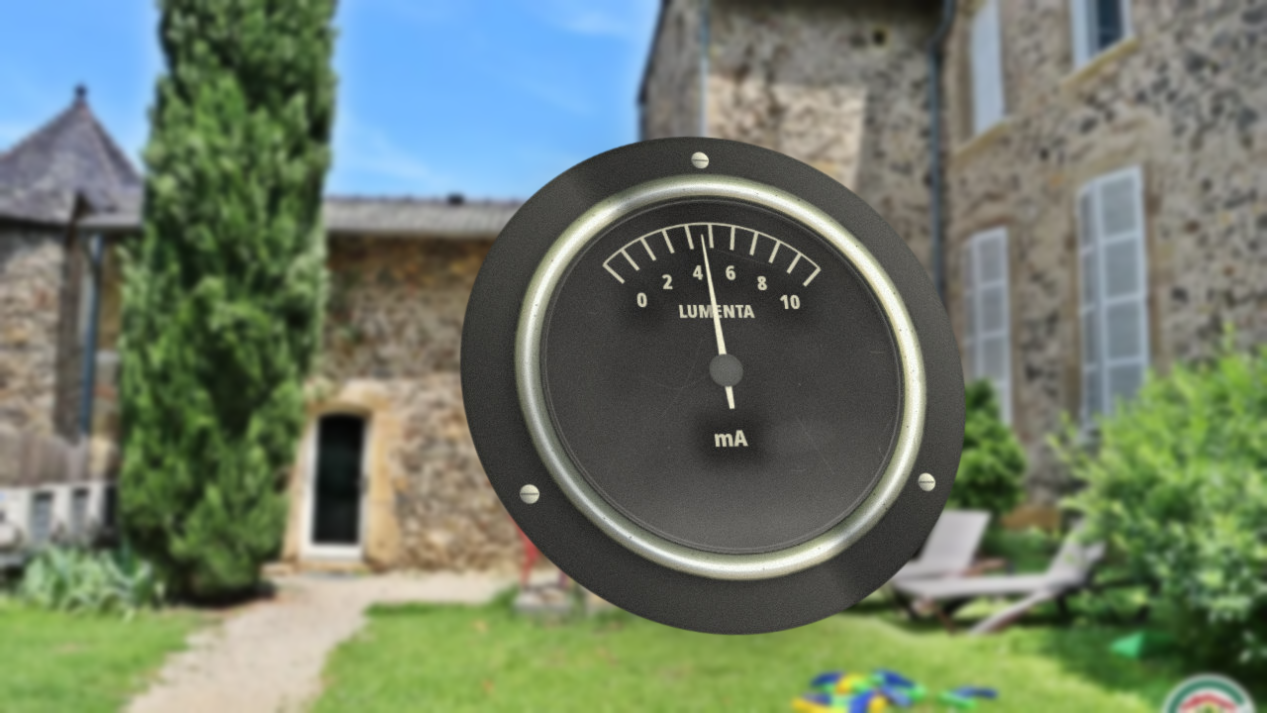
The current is 4.5mA
